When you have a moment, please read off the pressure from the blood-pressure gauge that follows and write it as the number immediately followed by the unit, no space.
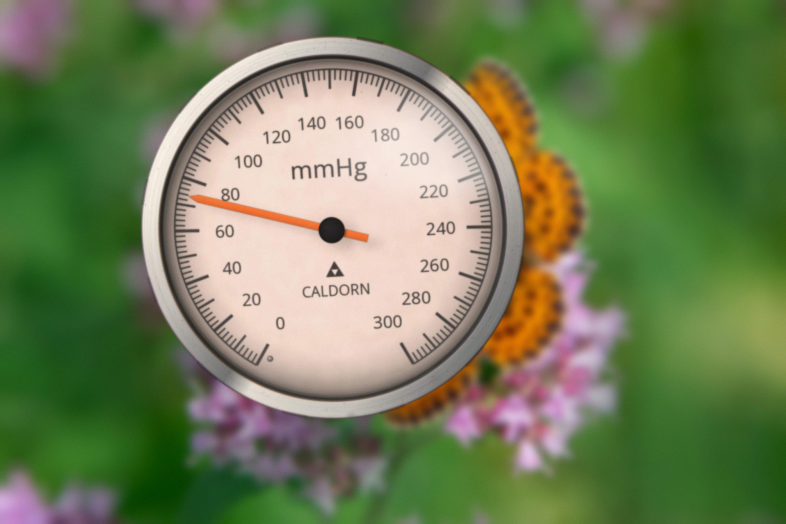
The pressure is 74mmHg
